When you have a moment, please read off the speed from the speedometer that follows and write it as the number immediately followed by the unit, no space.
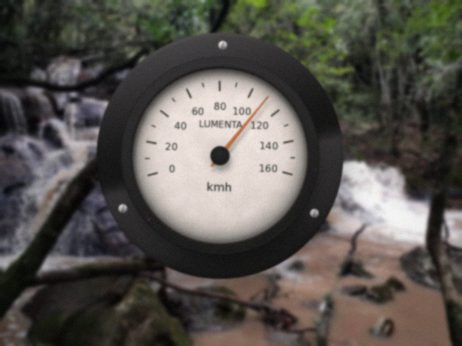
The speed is 110km/h
